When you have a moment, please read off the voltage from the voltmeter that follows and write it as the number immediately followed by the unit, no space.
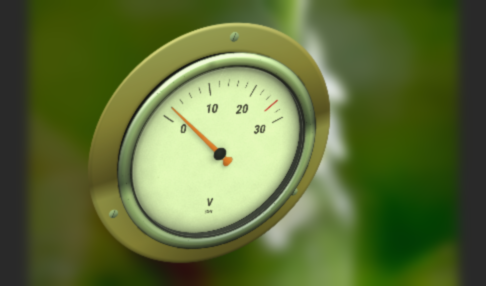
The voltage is 2V
